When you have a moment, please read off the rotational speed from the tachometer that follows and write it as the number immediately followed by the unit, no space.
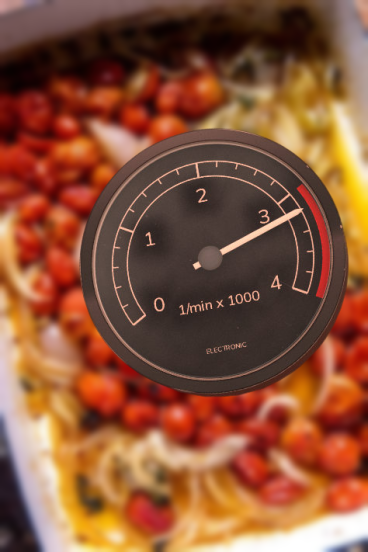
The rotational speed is 3200rpm
